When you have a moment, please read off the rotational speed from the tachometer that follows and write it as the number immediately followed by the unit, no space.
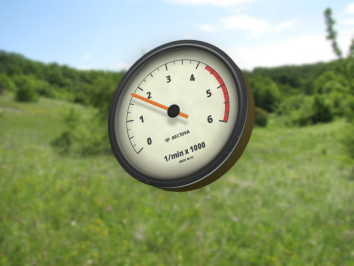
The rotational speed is 1750rpm
